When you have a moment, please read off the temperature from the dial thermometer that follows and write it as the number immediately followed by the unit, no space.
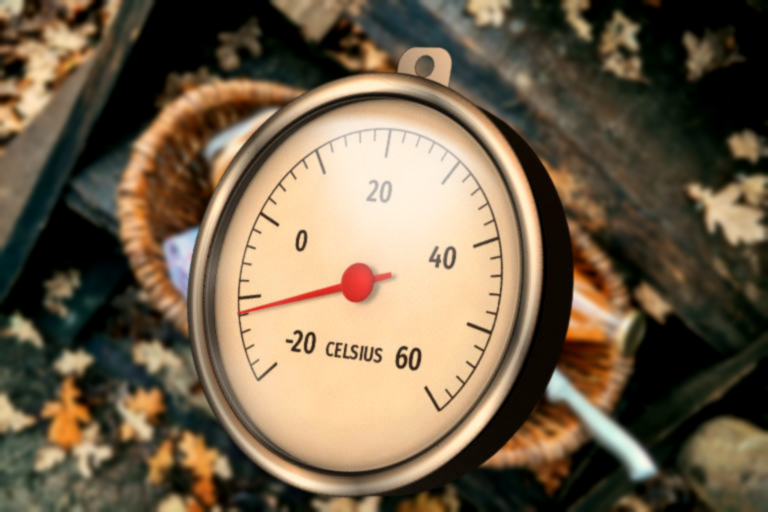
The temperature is -12°C
